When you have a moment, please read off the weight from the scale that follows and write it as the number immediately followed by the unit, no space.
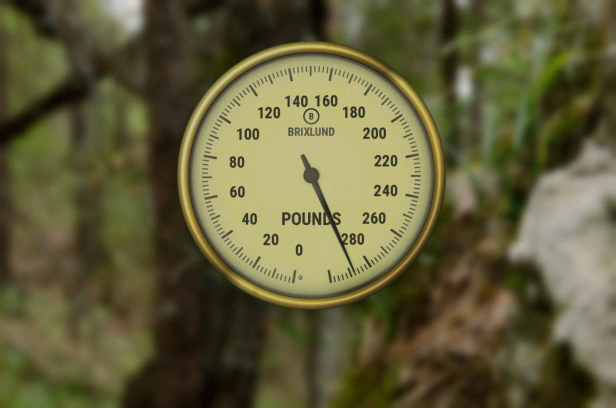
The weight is 288lb
